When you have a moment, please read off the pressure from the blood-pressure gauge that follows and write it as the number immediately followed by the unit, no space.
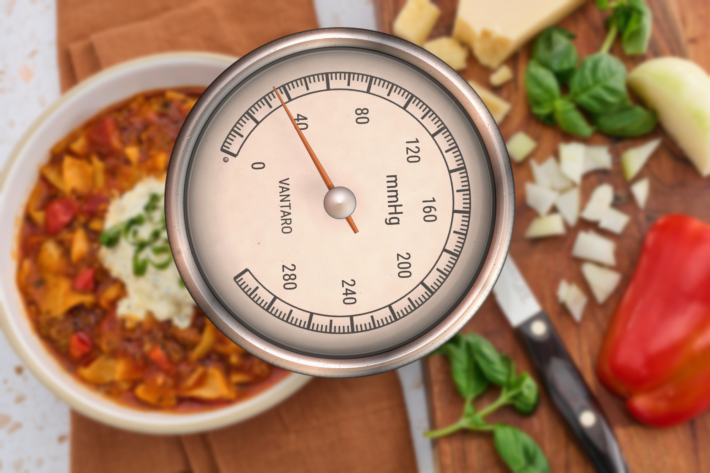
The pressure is 36mmHg
